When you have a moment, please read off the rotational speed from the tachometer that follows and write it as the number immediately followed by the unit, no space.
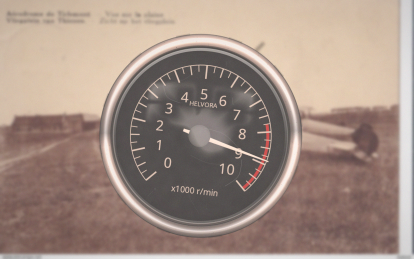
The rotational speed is 8875rpm
